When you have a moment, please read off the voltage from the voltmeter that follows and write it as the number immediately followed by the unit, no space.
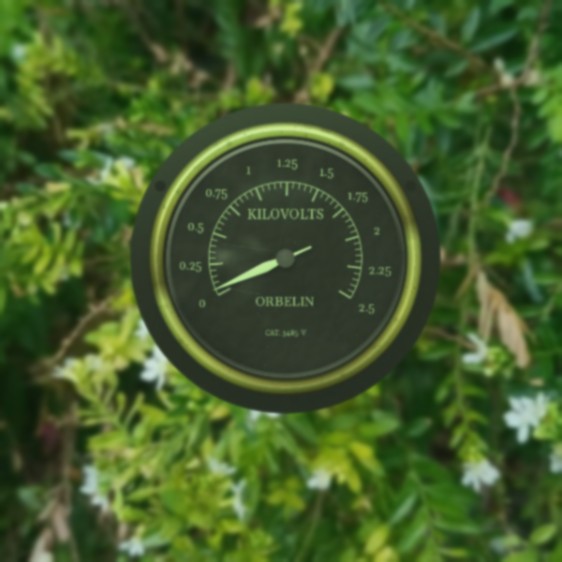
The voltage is 0.05kV
